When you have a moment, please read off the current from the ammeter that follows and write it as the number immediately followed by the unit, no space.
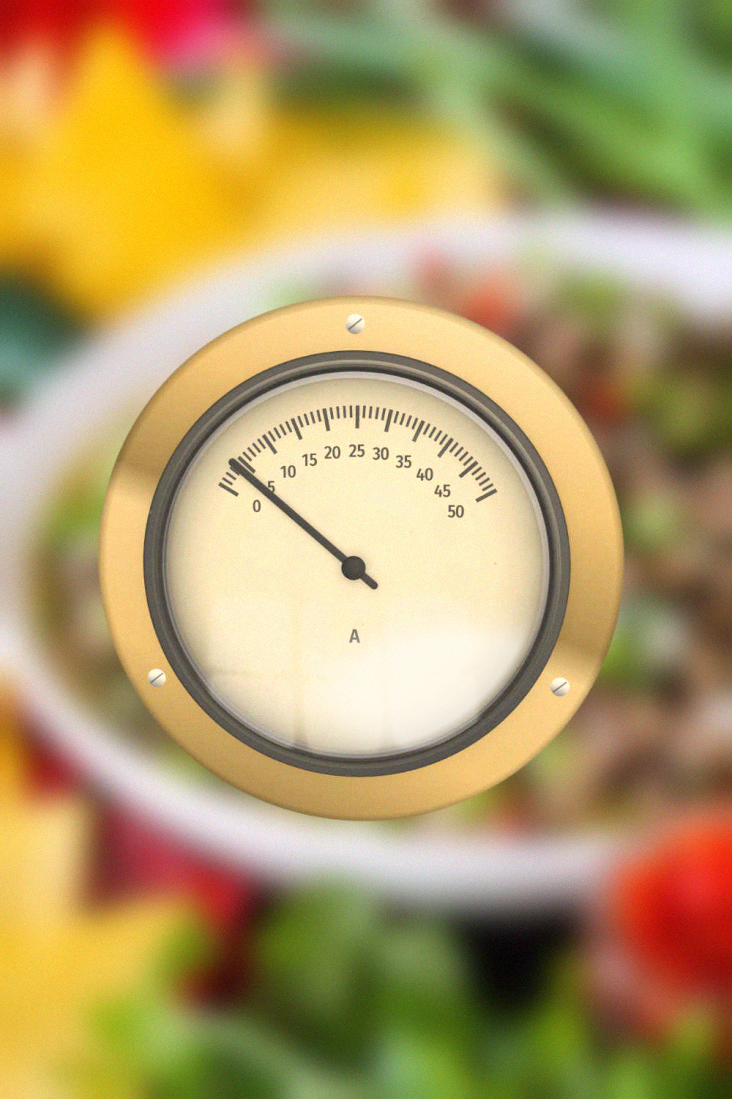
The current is 4A
